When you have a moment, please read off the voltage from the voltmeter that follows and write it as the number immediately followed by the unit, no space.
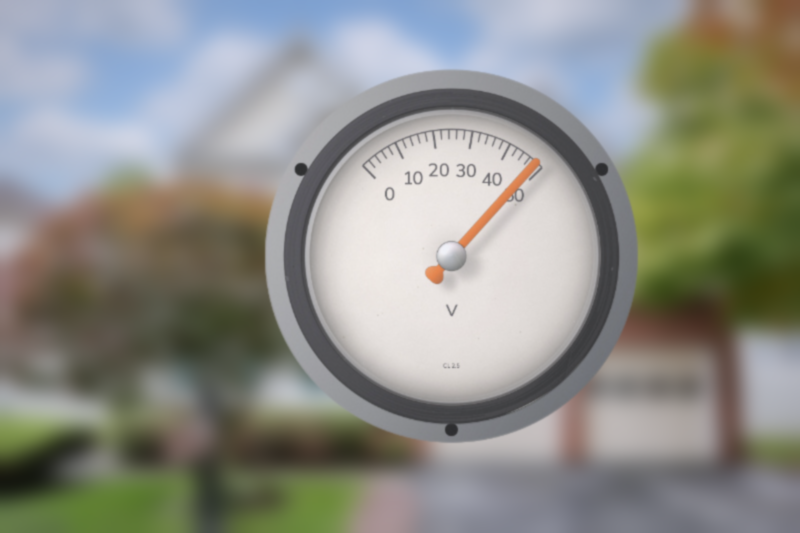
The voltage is 48V
